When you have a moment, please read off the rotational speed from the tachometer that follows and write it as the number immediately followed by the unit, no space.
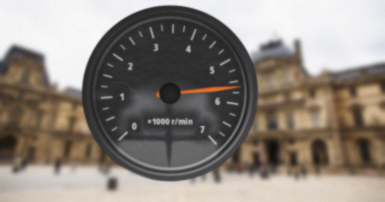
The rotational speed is 5625rpm
